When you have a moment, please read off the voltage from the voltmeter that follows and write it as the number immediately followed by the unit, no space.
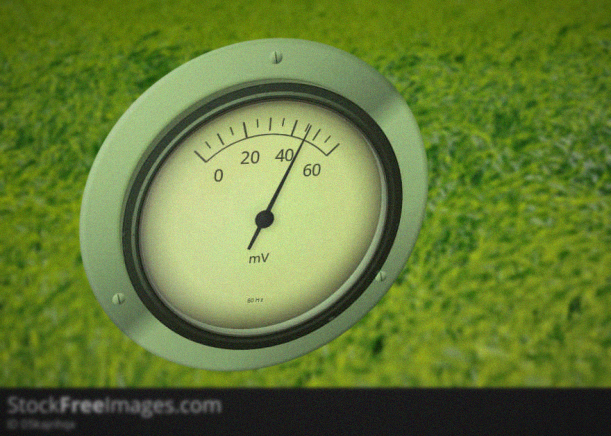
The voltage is 45mV
